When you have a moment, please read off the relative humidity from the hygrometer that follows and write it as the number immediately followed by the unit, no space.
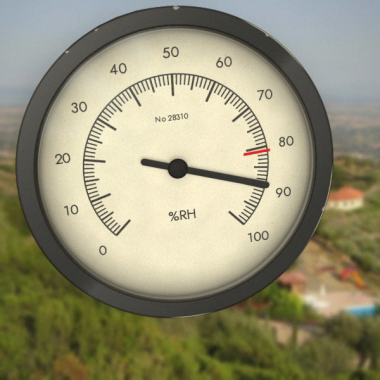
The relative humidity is 89%
